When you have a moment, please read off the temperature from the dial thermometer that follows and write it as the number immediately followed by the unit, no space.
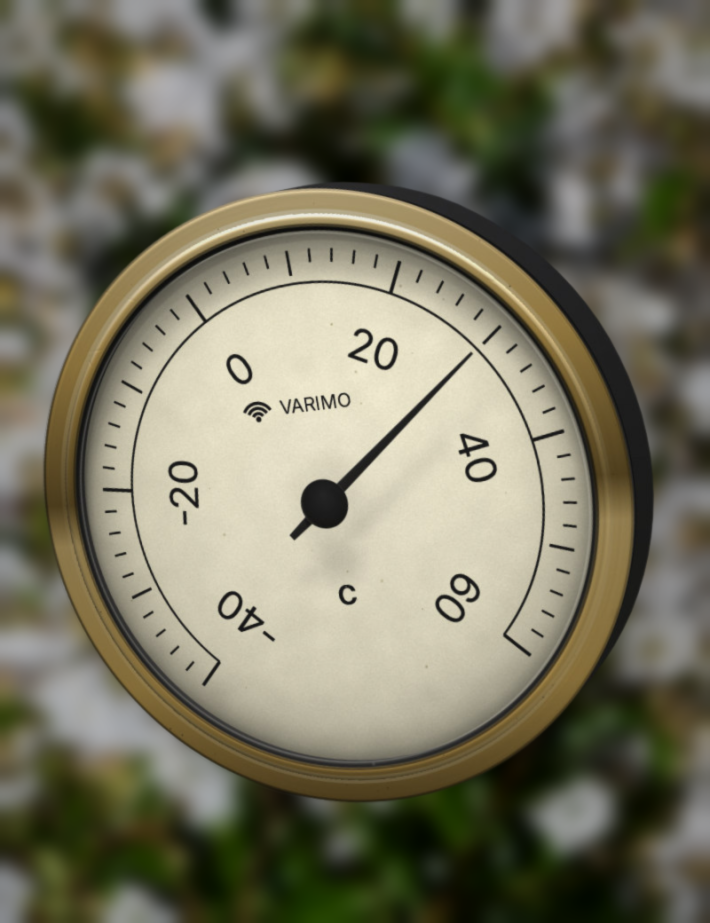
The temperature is 30°C
